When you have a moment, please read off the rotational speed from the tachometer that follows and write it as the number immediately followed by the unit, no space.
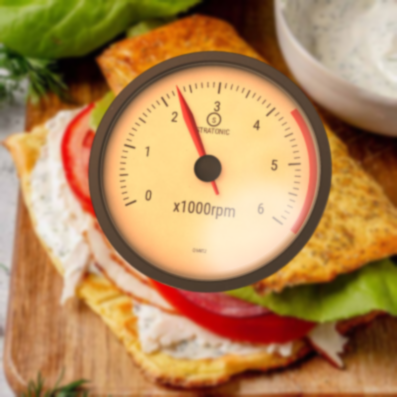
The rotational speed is 2300rpm
